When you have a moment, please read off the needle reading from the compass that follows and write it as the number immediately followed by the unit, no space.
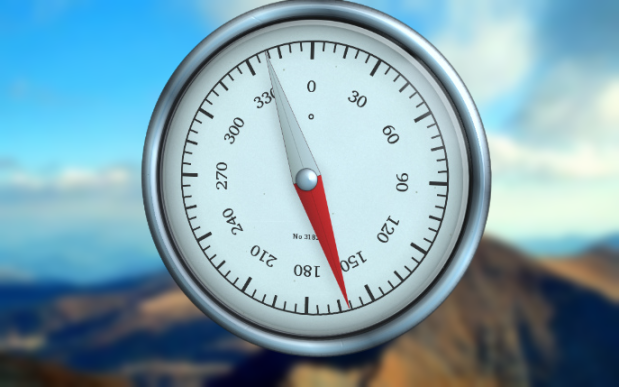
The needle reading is 160°
